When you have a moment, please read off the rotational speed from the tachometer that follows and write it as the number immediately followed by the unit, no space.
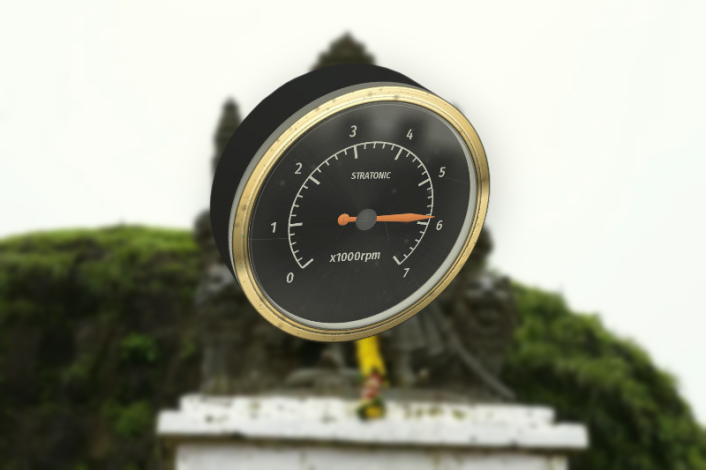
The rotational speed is 5800rpm
